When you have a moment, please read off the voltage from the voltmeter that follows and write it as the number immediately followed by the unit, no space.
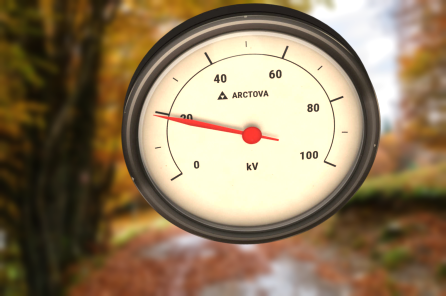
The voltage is 20kV
